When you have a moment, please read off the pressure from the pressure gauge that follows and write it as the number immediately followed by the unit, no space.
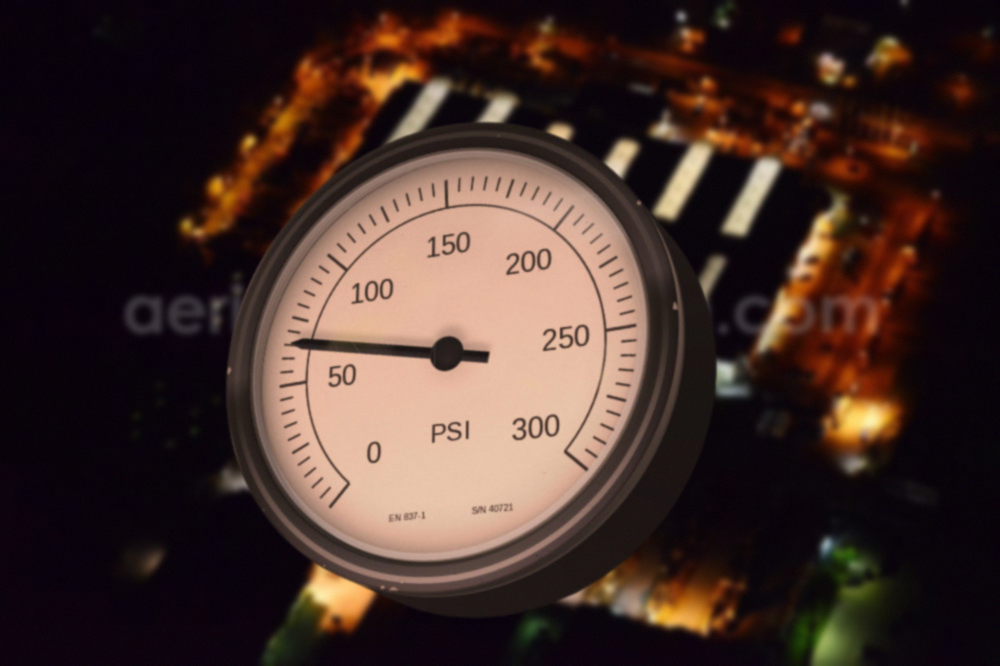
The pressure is 65psi
